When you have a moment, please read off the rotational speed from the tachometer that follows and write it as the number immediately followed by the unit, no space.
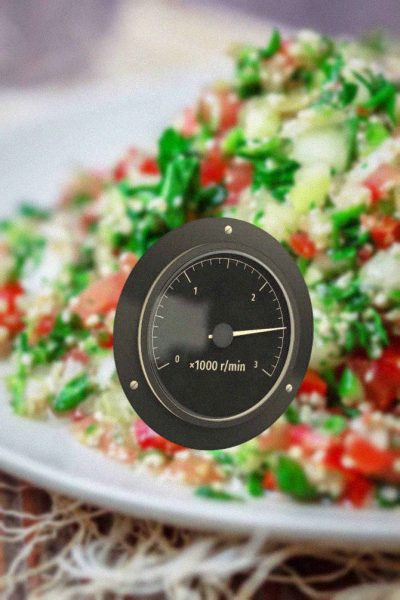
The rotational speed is 2500rpm
